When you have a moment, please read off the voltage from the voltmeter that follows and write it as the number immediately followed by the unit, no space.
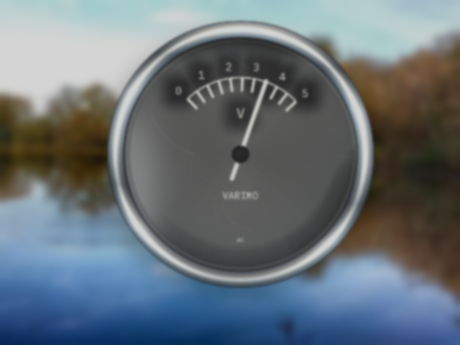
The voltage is 3.5V
